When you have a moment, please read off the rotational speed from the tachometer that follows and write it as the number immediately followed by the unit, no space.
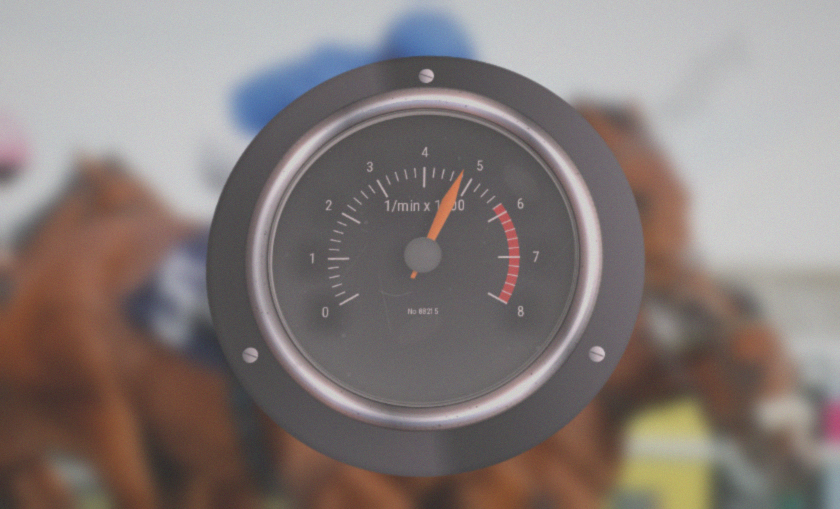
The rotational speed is 4800rpm
